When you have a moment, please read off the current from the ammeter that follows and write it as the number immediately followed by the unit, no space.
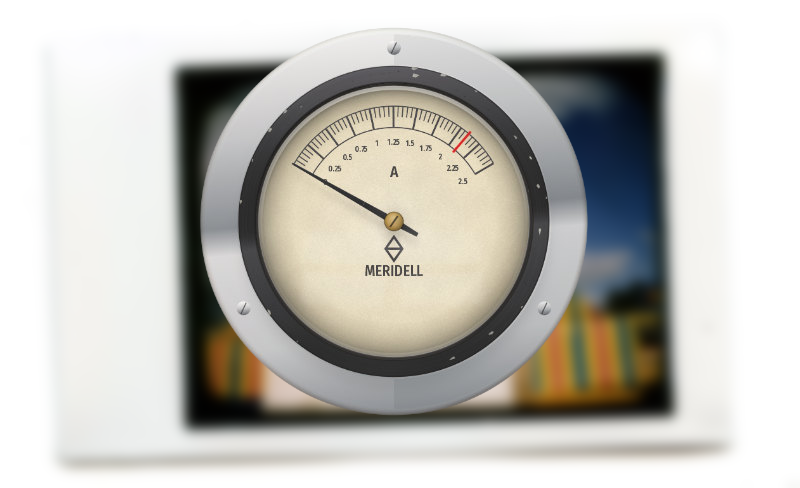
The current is 0A
